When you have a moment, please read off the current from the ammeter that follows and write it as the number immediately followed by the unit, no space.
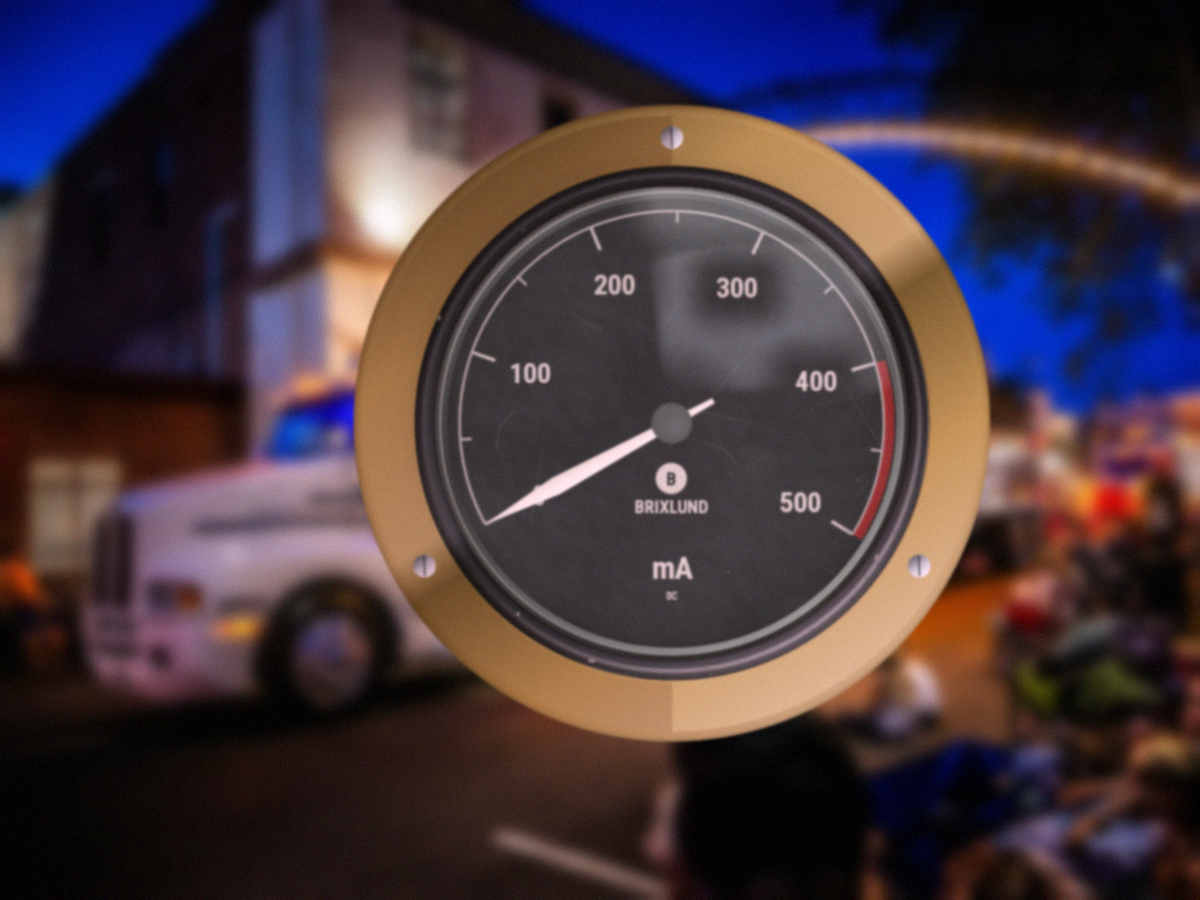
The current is 0mA
